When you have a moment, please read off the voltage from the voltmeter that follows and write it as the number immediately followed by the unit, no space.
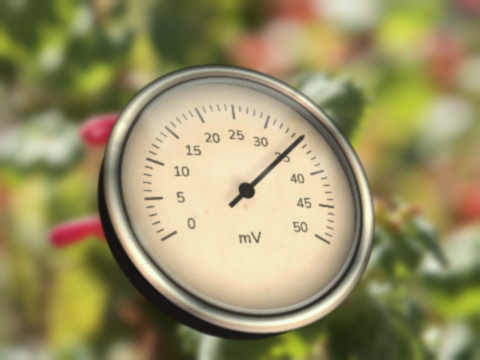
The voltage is 35mV
